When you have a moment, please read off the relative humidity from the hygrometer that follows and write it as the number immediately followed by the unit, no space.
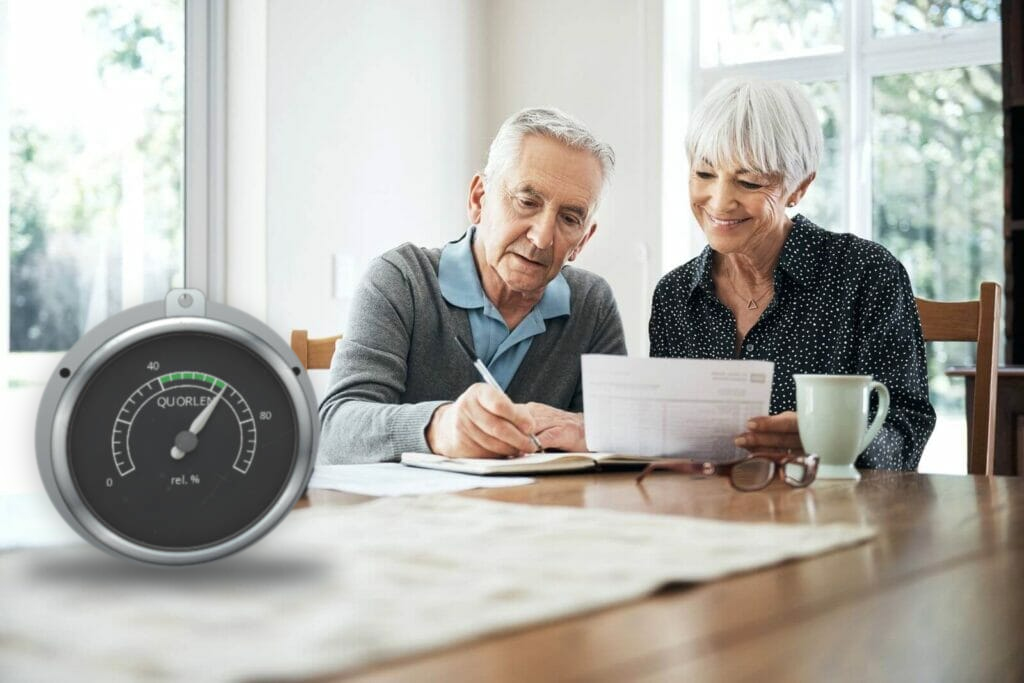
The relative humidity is 64%
